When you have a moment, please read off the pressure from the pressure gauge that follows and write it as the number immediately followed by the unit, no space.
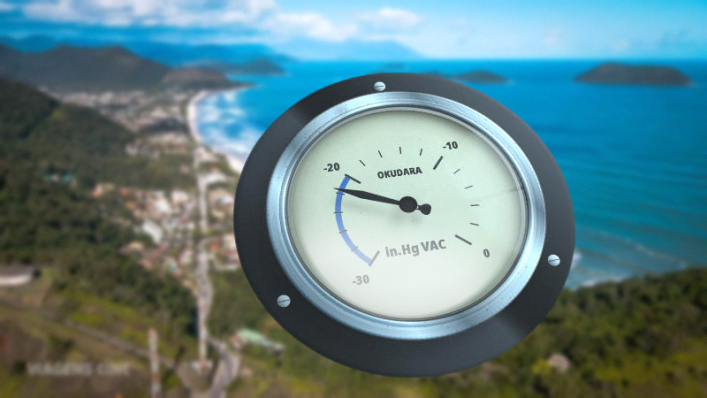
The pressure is -22inHg
